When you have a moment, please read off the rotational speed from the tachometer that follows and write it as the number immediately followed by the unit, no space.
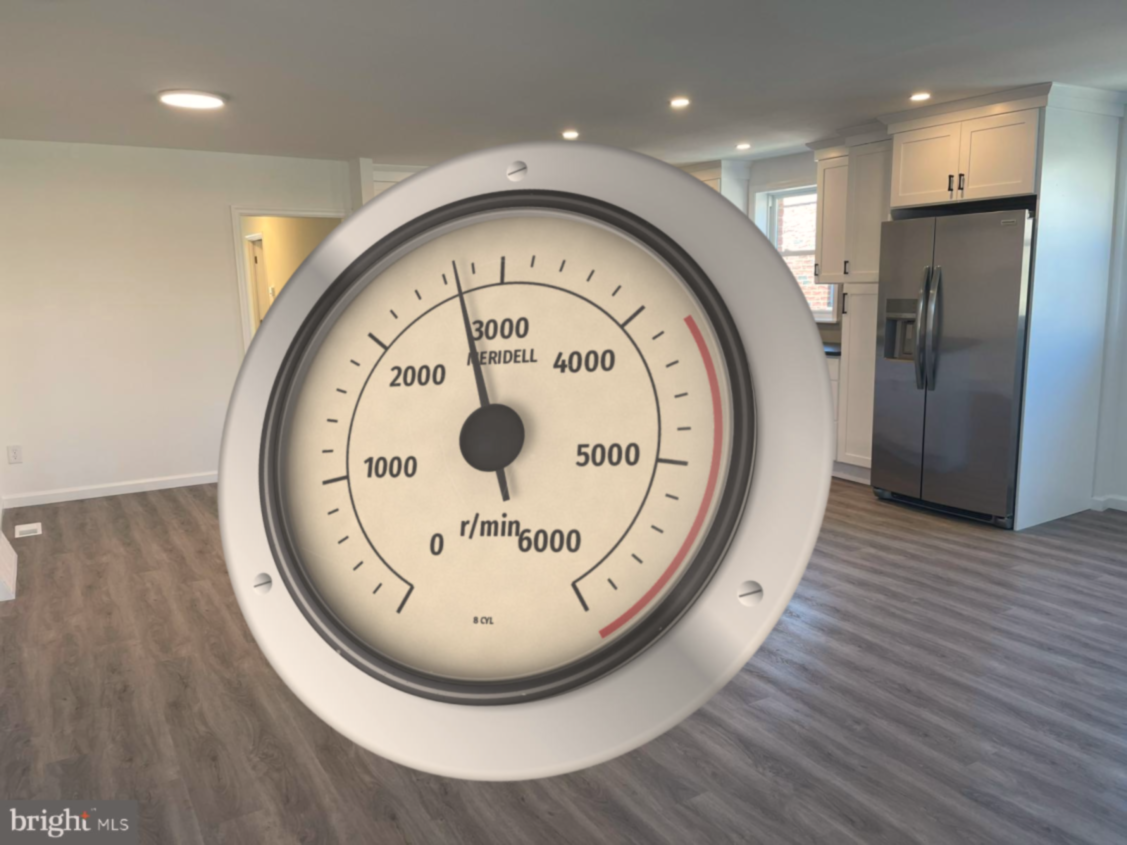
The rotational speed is 2700rpm
